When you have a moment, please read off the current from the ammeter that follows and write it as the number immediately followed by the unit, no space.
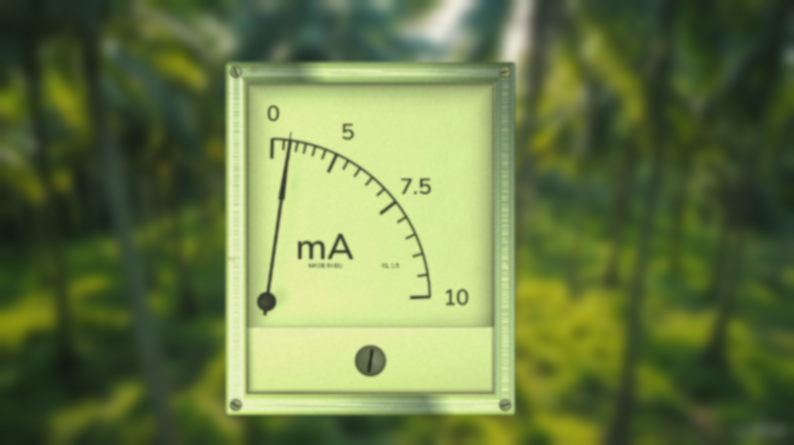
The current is 2.5mA
